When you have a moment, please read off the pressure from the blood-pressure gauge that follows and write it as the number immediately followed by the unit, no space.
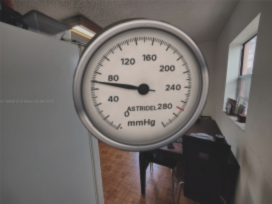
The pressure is 70mmHg
